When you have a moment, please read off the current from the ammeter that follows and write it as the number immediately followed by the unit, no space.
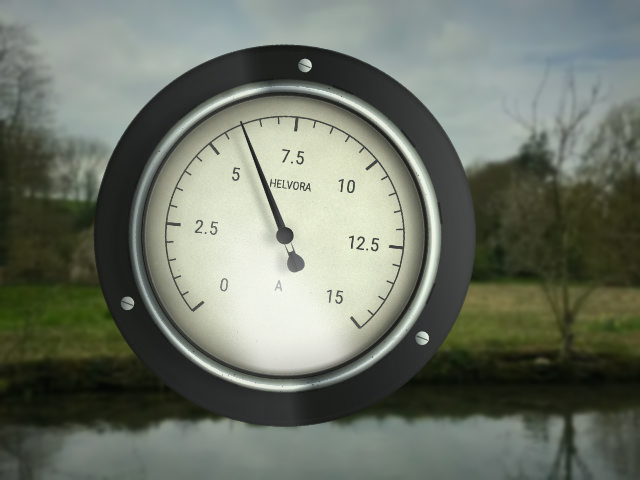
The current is 6A
